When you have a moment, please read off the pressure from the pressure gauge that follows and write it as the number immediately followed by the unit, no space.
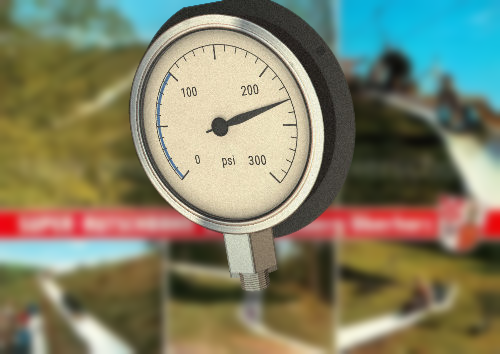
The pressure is 230psi
